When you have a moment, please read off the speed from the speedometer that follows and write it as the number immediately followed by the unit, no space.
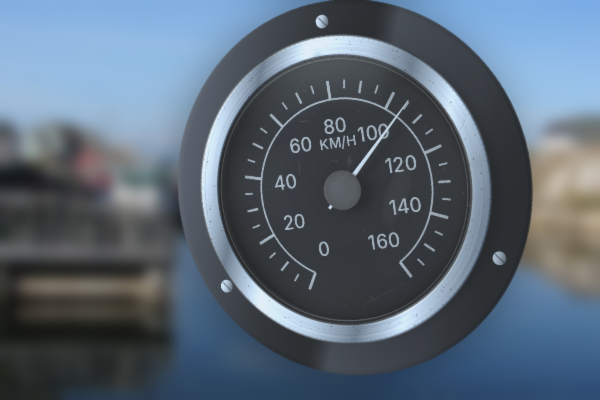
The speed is 105km/h
